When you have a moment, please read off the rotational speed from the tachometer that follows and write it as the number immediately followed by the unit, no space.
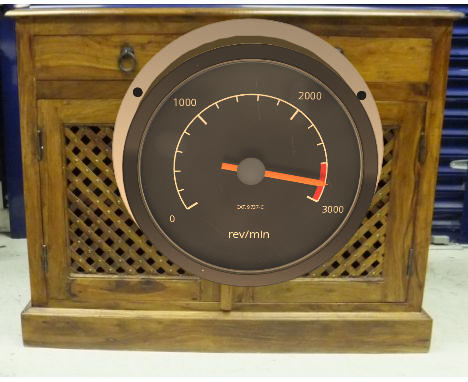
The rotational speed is 2800rpm
